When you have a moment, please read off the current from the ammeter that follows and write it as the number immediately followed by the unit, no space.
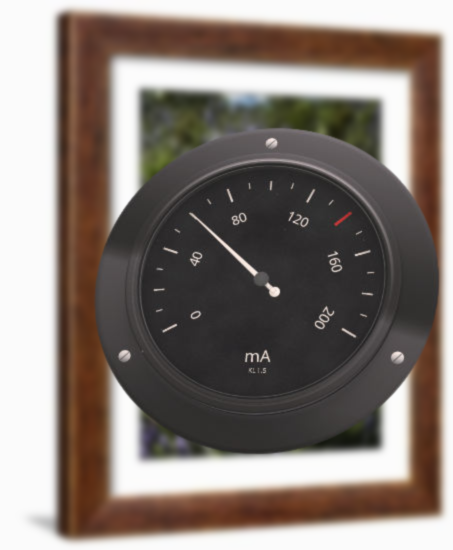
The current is 60mA
